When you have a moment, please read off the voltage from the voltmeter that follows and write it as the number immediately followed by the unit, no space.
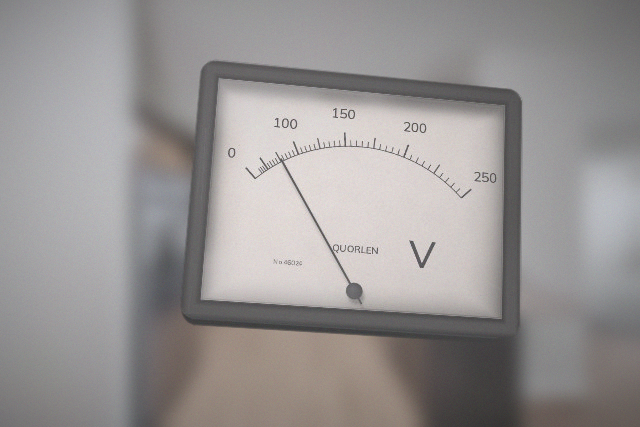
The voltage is 75V
